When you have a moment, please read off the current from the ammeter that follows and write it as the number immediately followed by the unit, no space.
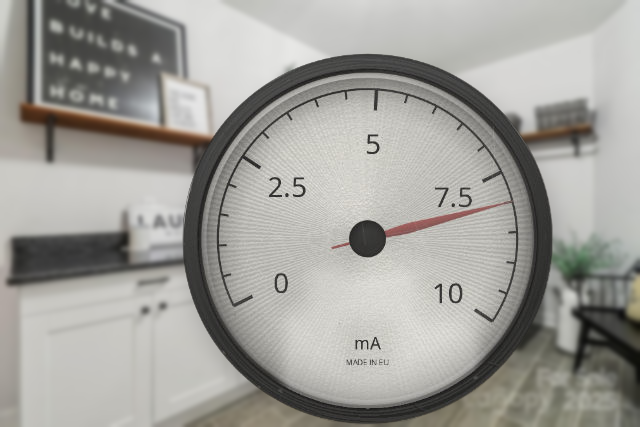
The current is 8mA
